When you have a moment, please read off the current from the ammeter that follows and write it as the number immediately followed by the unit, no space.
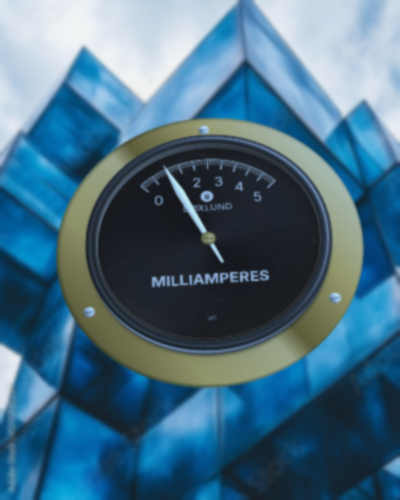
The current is 1mA
